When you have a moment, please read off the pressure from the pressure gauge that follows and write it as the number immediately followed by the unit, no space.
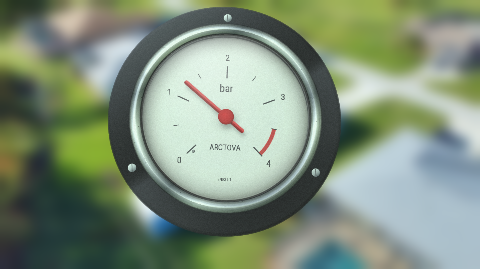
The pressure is 1.25bar
